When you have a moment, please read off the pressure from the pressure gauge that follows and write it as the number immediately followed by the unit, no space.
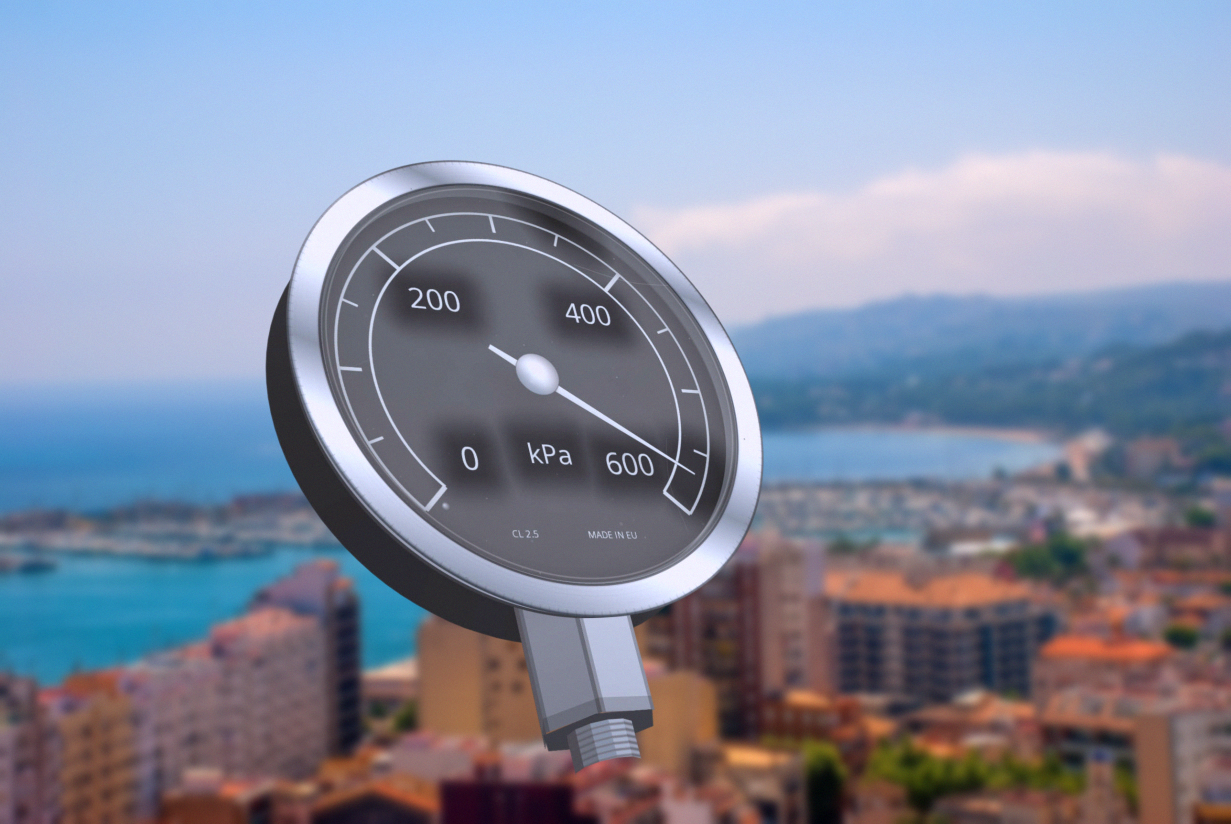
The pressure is 575kPa
